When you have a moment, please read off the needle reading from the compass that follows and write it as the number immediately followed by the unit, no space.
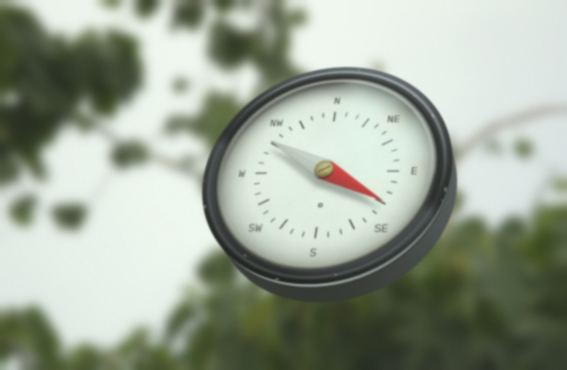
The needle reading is 120°
